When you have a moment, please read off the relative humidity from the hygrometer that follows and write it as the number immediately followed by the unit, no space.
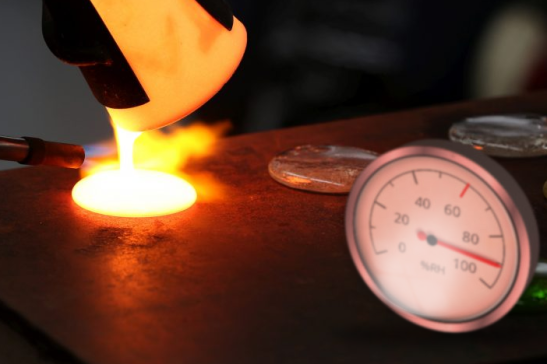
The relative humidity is 90%
